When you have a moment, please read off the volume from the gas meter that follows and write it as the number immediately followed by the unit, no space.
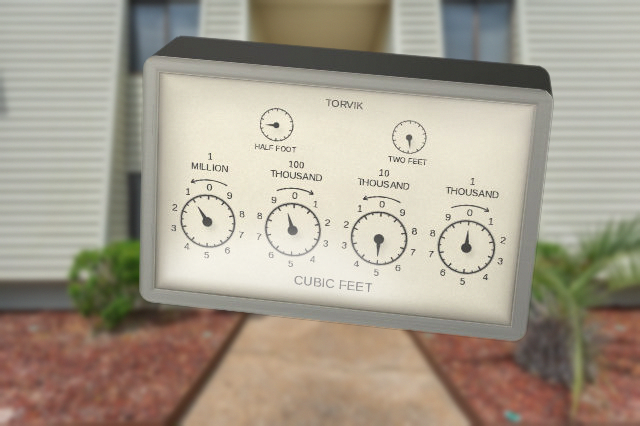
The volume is 95000ft³
